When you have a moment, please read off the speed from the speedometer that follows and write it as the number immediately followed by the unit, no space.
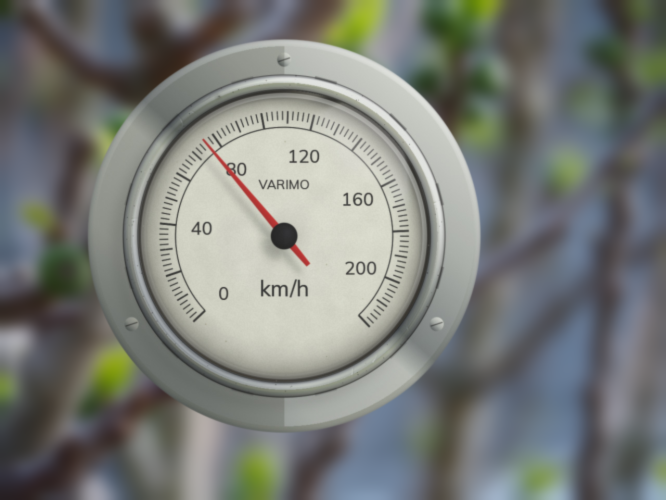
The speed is 76km/h
